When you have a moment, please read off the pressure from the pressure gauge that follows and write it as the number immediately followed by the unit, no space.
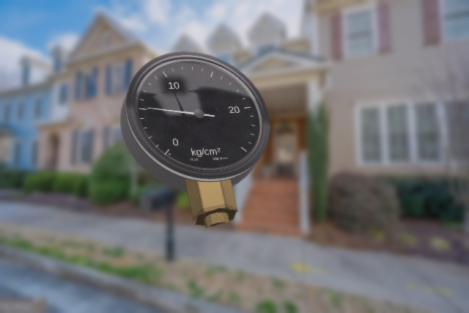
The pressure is 5kg/cm²
